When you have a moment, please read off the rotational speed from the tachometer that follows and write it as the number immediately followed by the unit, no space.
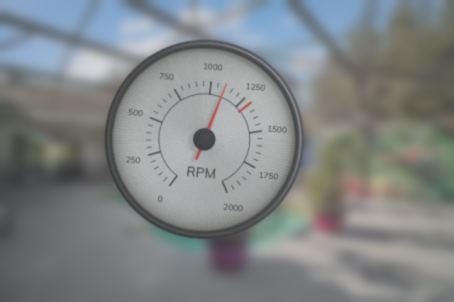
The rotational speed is 1100rpm
